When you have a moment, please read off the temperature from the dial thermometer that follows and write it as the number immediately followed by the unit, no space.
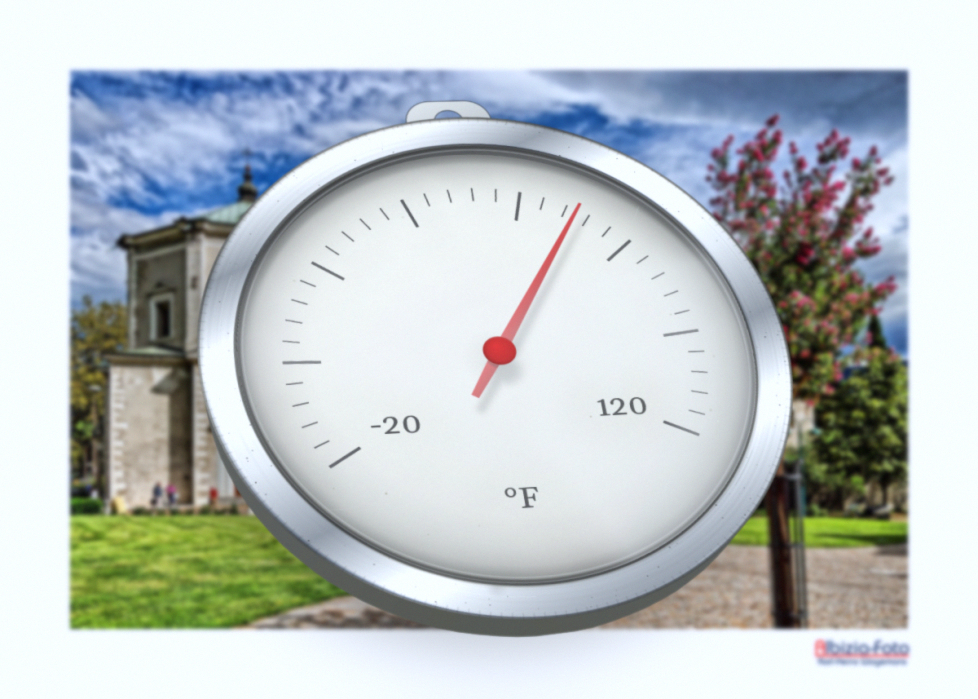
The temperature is 70°F
